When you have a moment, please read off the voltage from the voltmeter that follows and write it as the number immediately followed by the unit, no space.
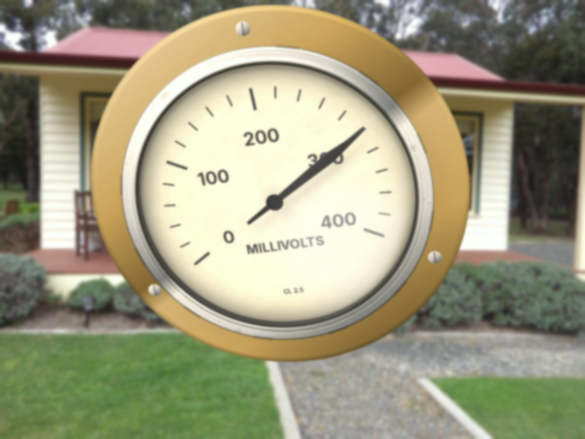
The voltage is 300mV
